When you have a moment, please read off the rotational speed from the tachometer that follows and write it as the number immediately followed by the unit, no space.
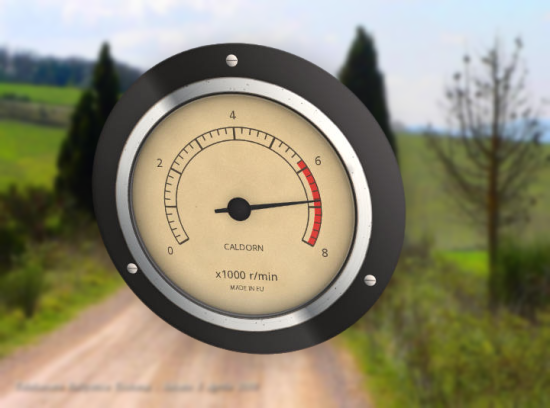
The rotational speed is 6800rpm
